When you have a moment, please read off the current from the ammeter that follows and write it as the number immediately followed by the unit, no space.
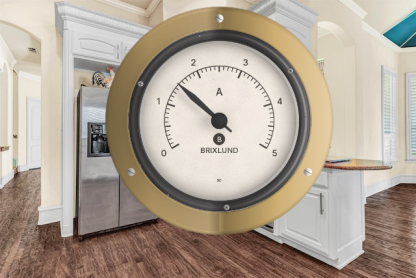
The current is 1.5A
